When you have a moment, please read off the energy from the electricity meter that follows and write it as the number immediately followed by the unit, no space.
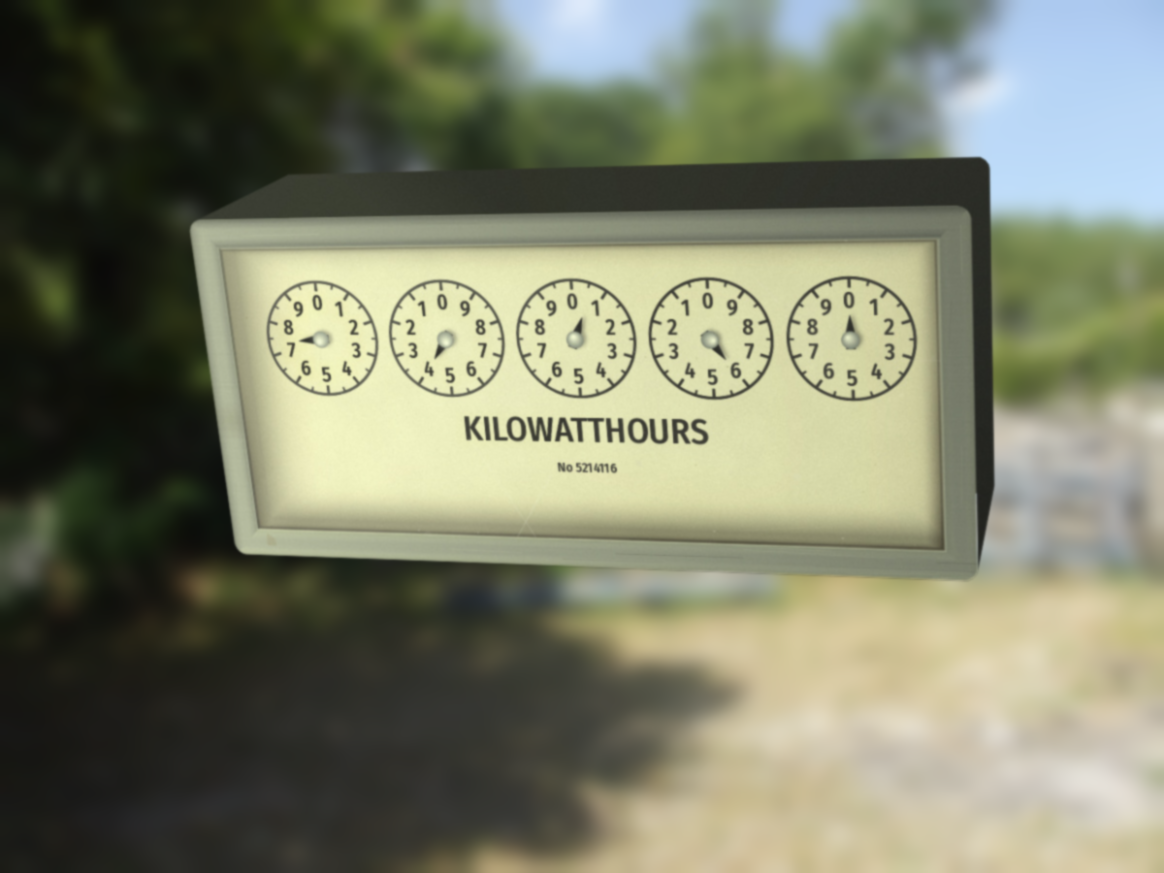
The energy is 74060kWh
